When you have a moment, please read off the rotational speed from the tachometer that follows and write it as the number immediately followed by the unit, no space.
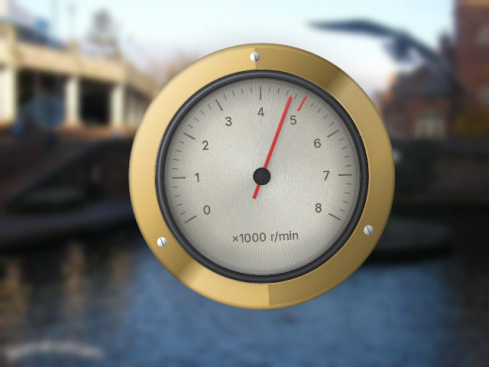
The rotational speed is 4700rpm
